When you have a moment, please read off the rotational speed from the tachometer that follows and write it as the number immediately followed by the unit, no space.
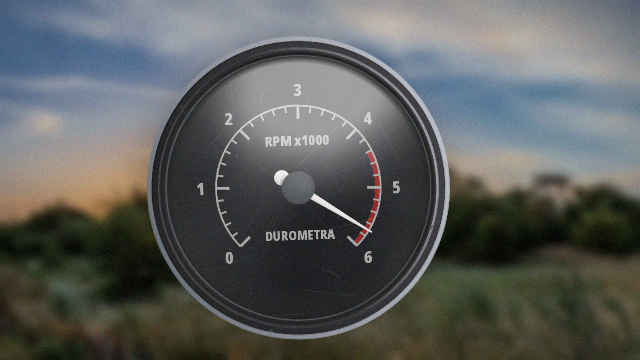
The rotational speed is 5700rpm
